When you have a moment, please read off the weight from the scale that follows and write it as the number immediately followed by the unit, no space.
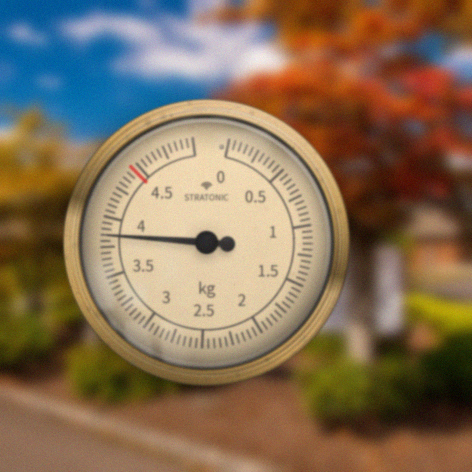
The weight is 3.85kg
